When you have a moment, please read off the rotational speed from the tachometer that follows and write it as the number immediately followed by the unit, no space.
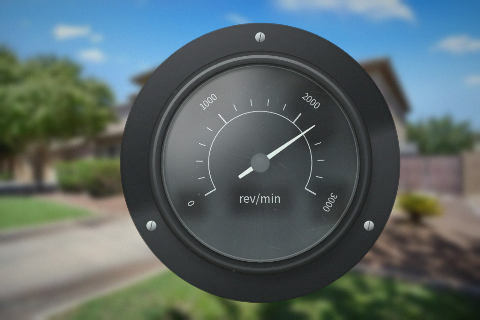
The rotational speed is 2200rpm
